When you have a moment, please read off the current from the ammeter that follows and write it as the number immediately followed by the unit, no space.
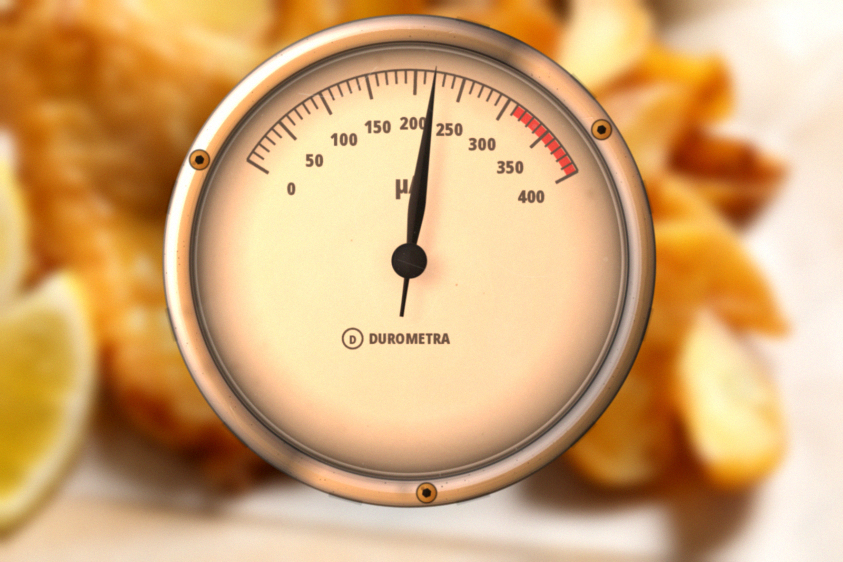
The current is 220µA
